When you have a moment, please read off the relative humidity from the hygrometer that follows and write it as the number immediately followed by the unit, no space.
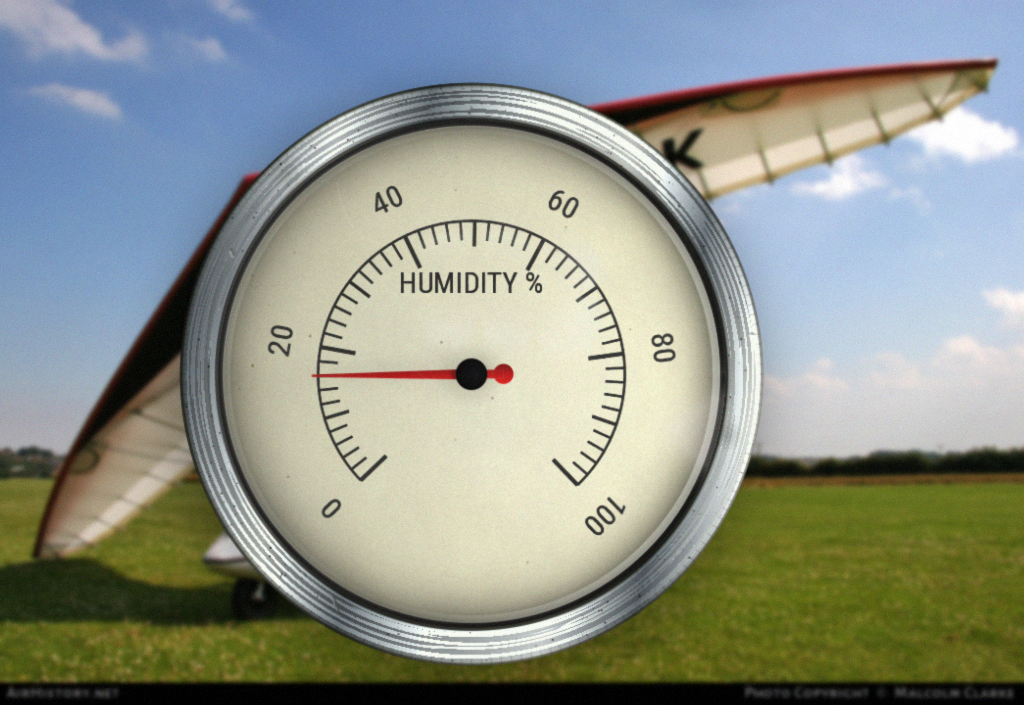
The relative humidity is 16%
